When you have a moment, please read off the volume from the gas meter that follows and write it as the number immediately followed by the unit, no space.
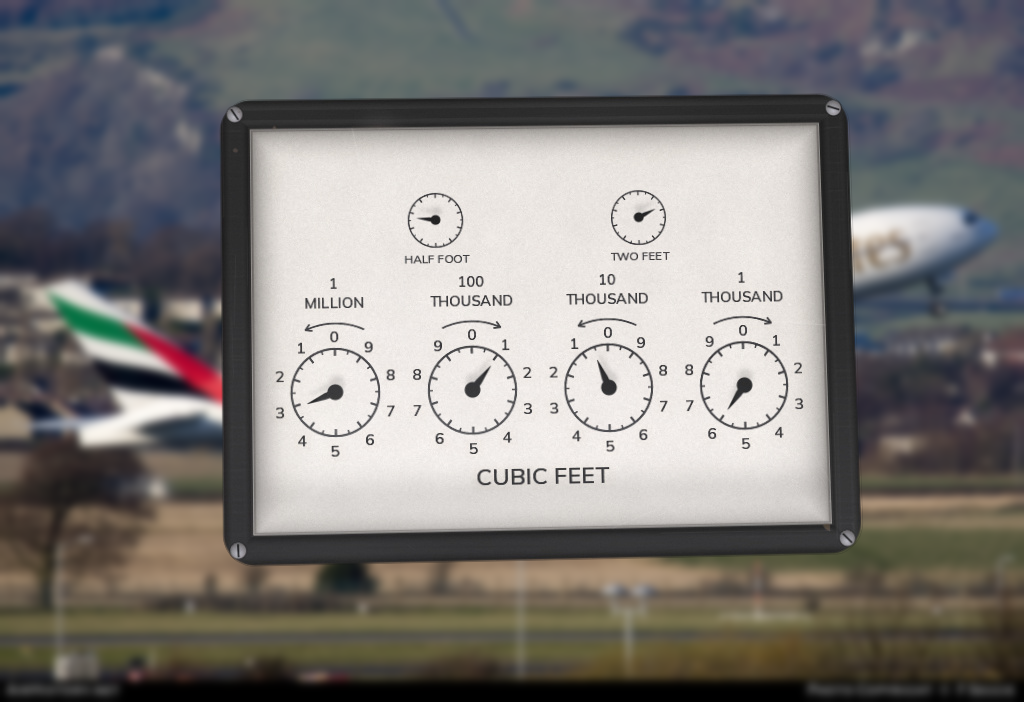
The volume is 310600ft³
